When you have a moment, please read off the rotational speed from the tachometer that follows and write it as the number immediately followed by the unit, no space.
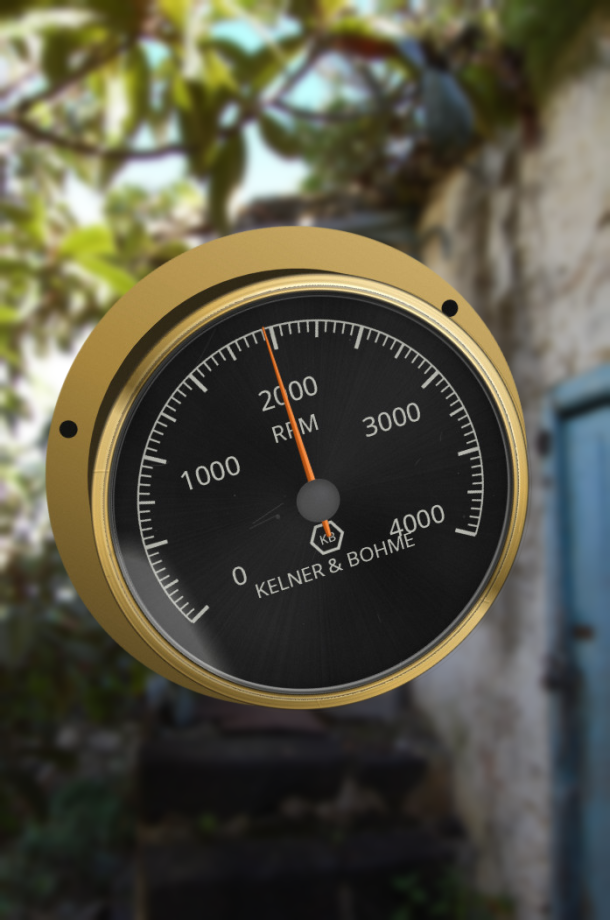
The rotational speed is 1950rpm
